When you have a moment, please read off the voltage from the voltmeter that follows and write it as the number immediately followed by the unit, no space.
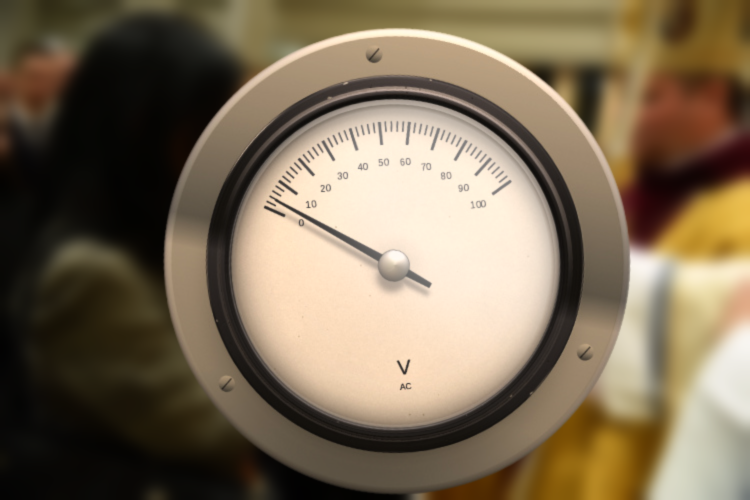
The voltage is 4V
